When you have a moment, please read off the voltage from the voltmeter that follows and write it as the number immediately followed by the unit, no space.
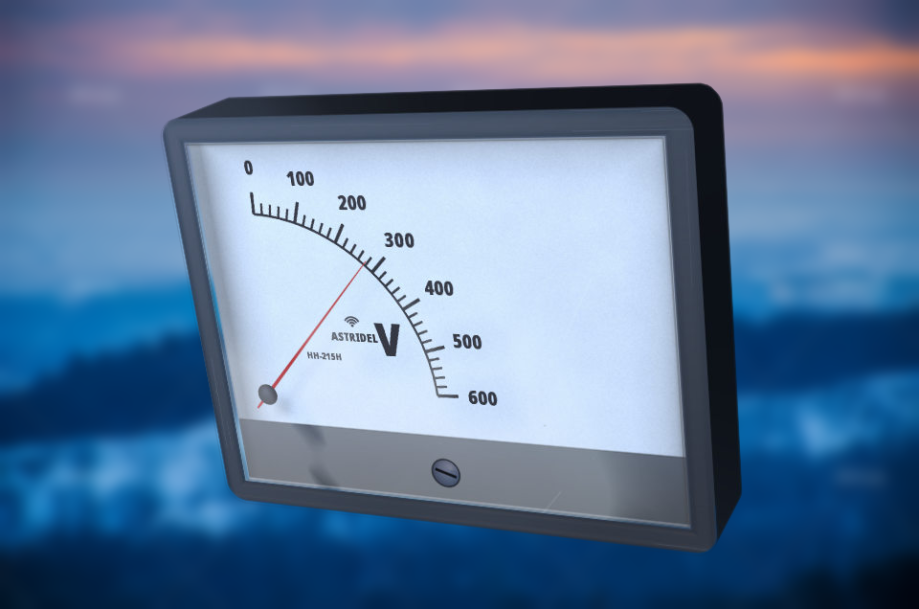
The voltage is 280V
